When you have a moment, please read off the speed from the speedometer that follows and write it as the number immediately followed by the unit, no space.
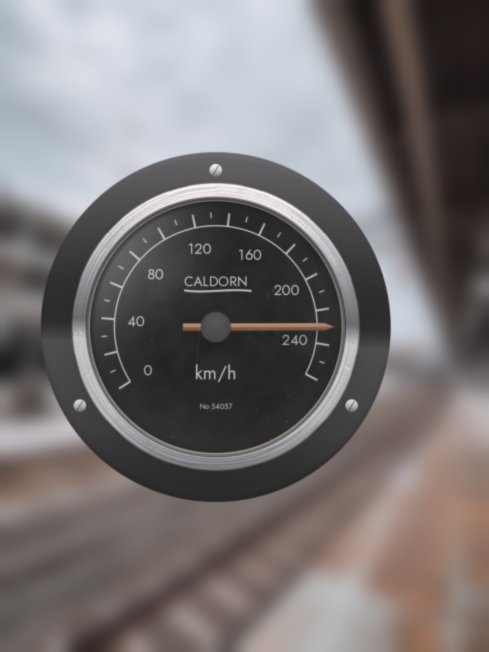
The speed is 230km/h
